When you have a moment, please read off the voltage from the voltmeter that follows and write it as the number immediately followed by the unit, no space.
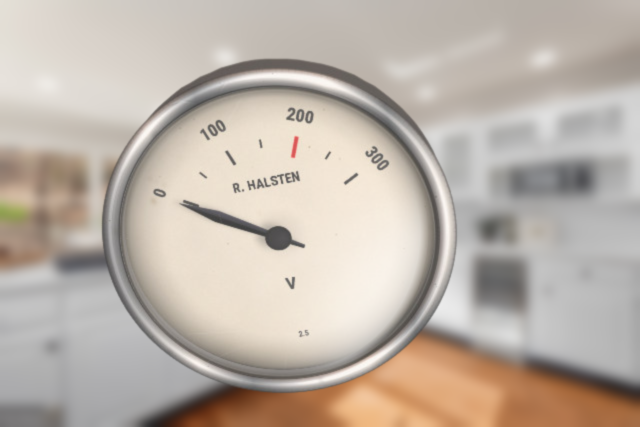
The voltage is 0V
